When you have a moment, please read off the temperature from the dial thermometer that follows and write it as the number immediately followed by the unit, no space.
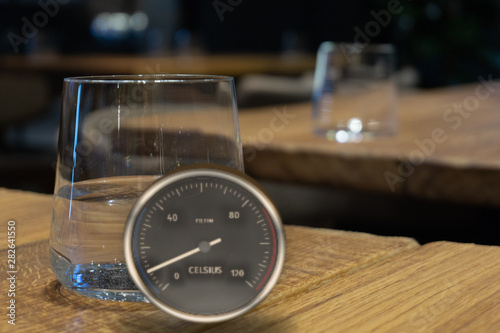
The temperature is 10°C
